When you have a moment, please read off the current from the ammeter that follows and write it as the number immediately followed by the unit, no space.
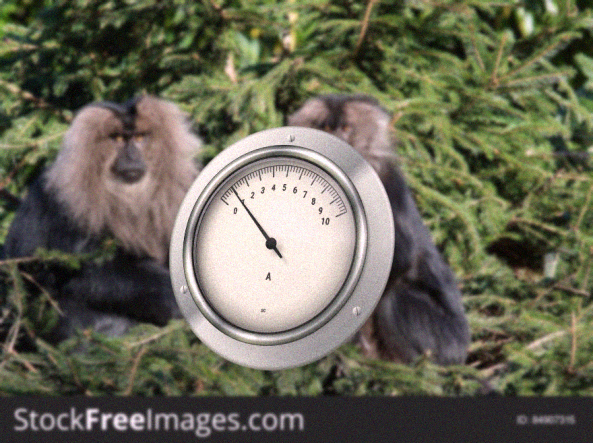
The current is 1A
